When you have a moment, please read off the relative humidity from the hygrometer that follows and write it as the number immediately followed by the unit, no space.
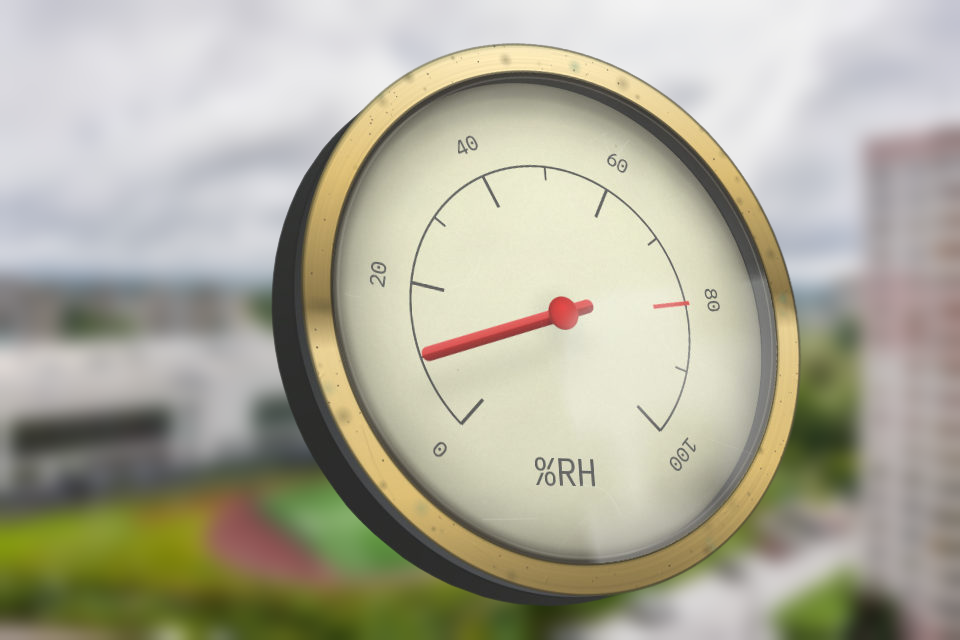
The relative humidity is 10%
